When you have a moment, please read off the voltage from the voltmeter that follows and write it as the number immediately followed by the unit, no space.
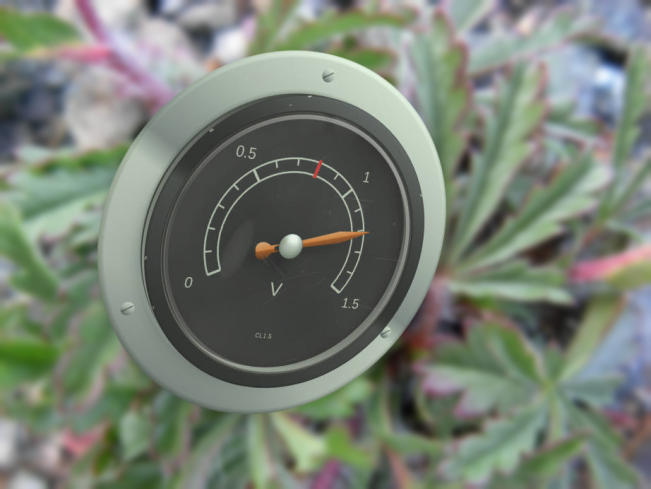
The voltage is 1.2V
